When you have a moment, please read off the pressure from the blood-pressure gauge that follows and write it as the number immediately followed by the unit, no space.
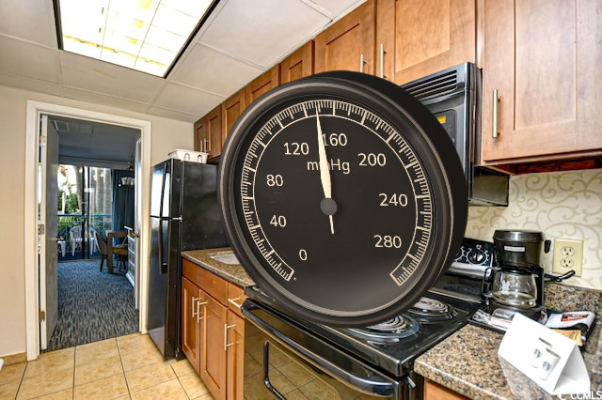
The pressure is 150mmHg
